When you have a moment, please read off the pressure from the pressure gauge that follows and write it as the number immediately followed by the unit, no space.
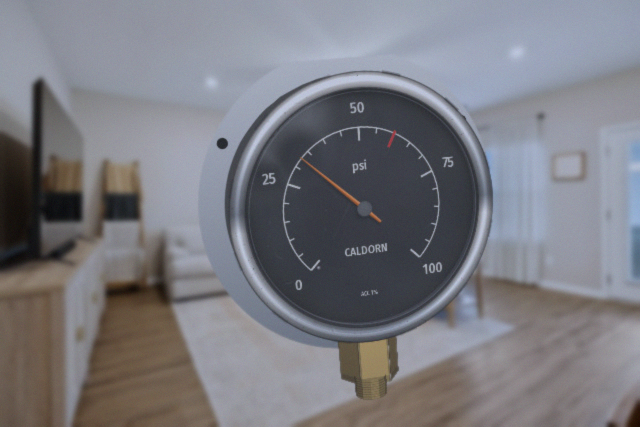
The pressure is 32.5psi
